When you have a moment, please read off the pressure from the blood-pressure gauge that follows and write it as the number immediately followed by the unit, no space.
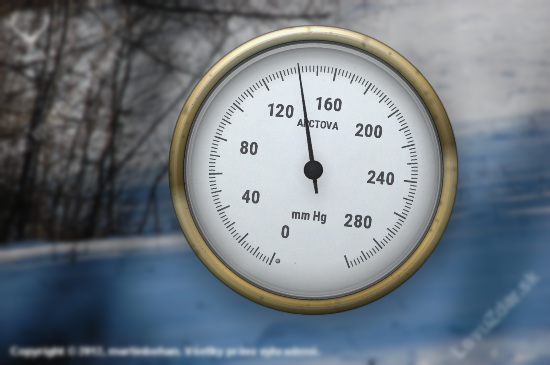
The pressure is 140mmHg
